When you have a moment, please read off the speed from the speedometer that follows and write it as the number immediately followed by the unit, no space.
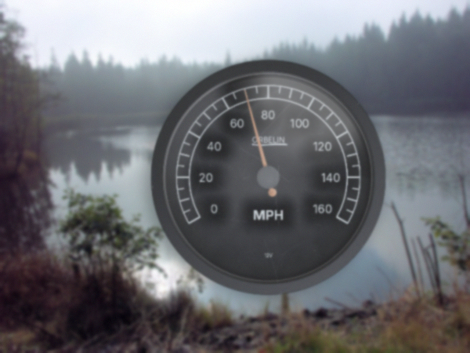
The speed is 70mph
